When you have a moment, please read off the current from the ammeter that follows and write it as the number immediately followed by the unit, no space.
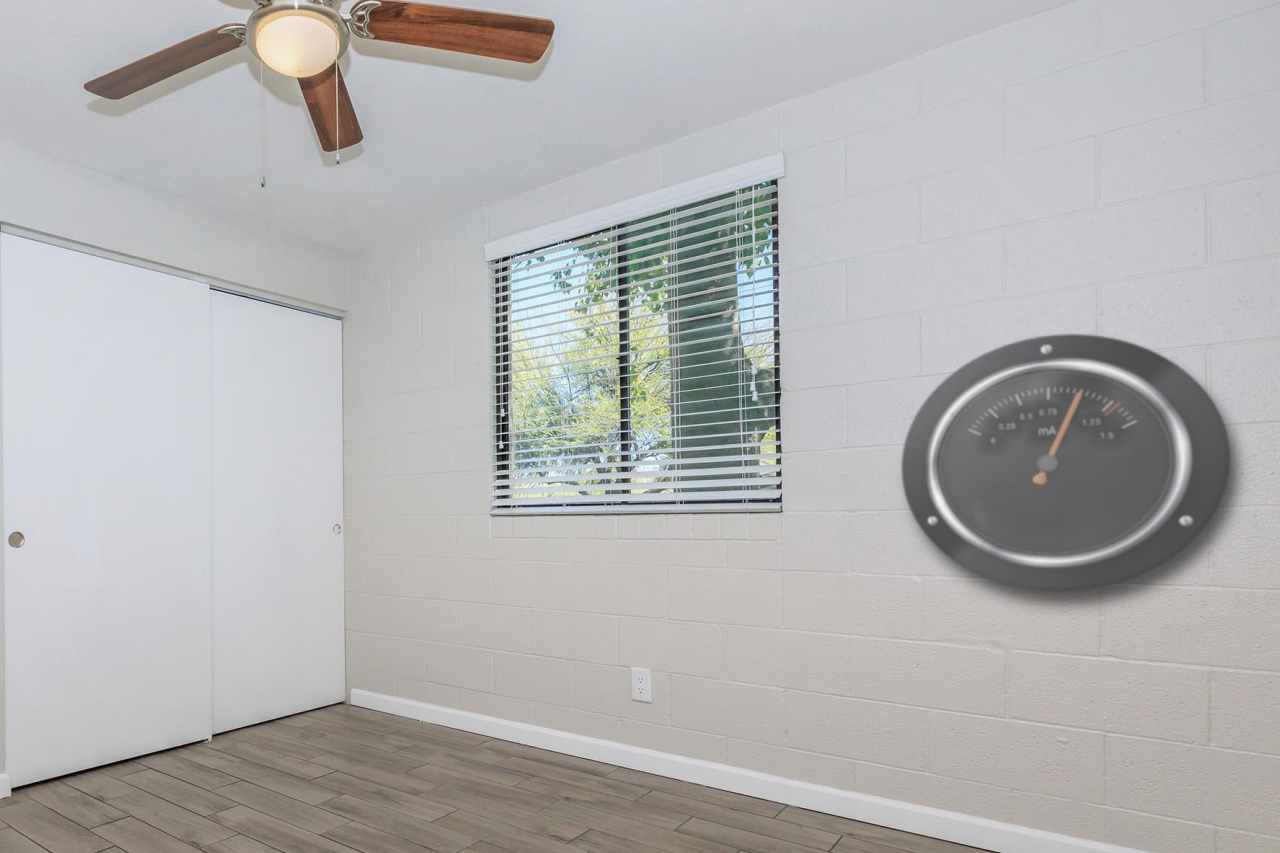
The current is 1mA
